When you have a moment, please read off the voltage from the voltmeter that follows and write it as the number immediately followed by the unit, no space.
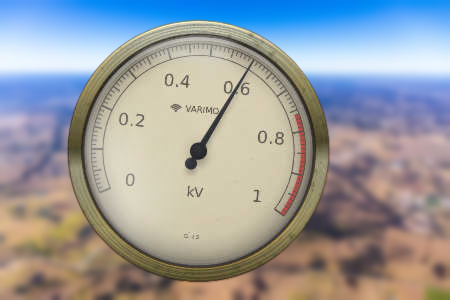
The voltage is 0.6kV
